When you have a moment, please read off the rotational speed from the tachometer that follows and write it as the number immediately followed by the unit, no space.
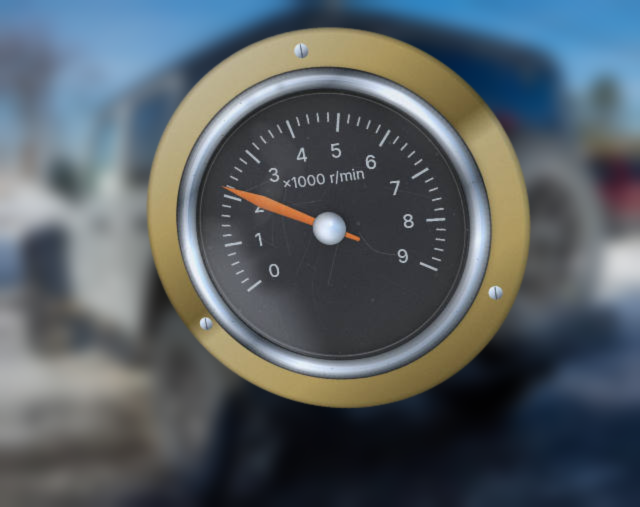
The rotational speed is 2200rpm
